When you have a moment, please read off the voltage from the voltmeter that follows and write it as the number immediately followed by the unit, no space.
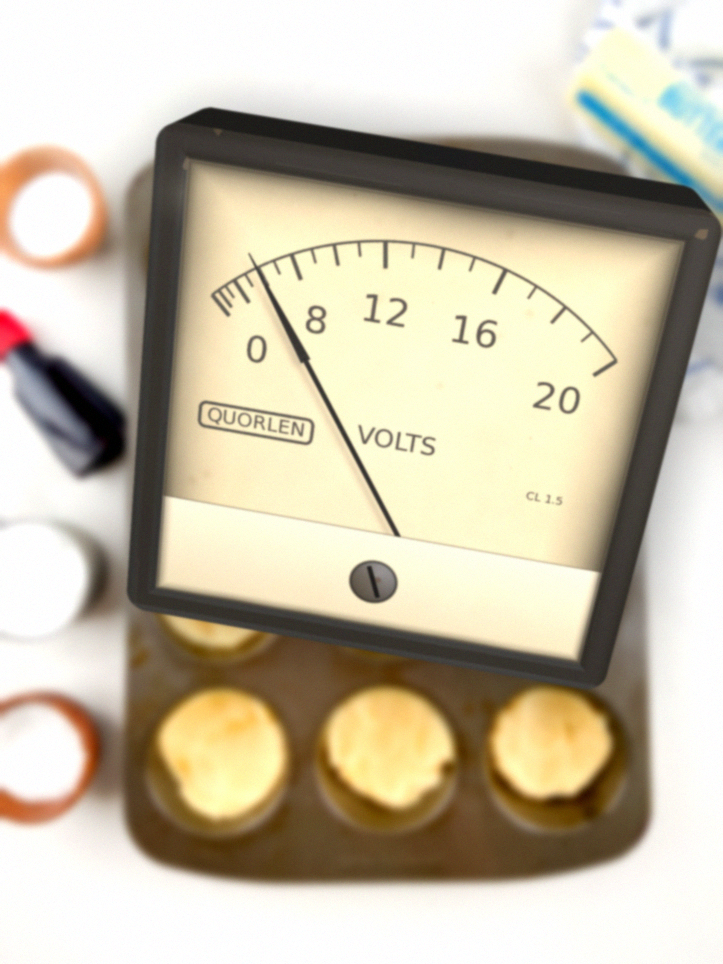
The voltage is 6V
